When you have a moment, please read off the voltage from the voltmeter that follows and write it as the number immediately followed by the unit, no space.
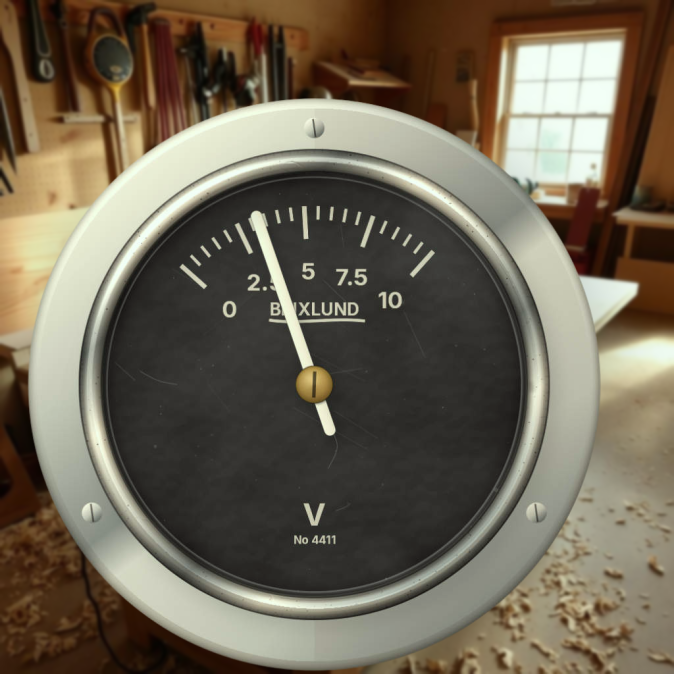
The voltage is 3.25V
